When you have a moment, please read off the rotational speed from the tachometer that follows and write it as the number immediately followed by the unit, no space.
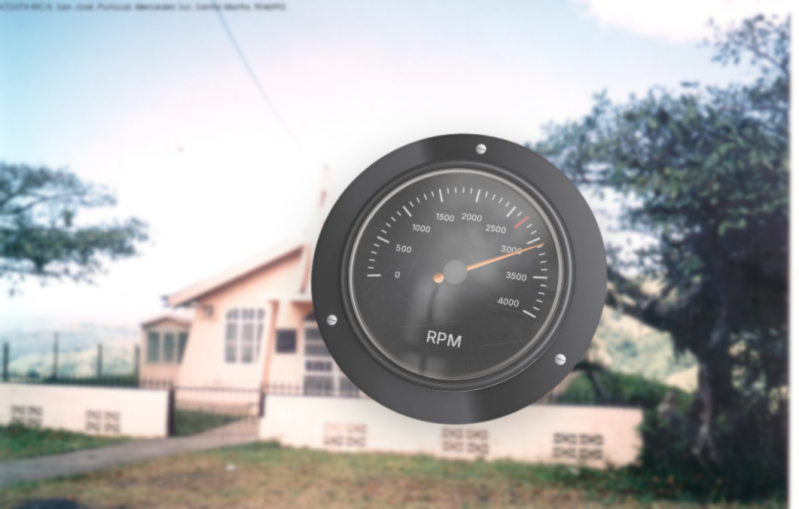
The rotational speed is 3100rpm
